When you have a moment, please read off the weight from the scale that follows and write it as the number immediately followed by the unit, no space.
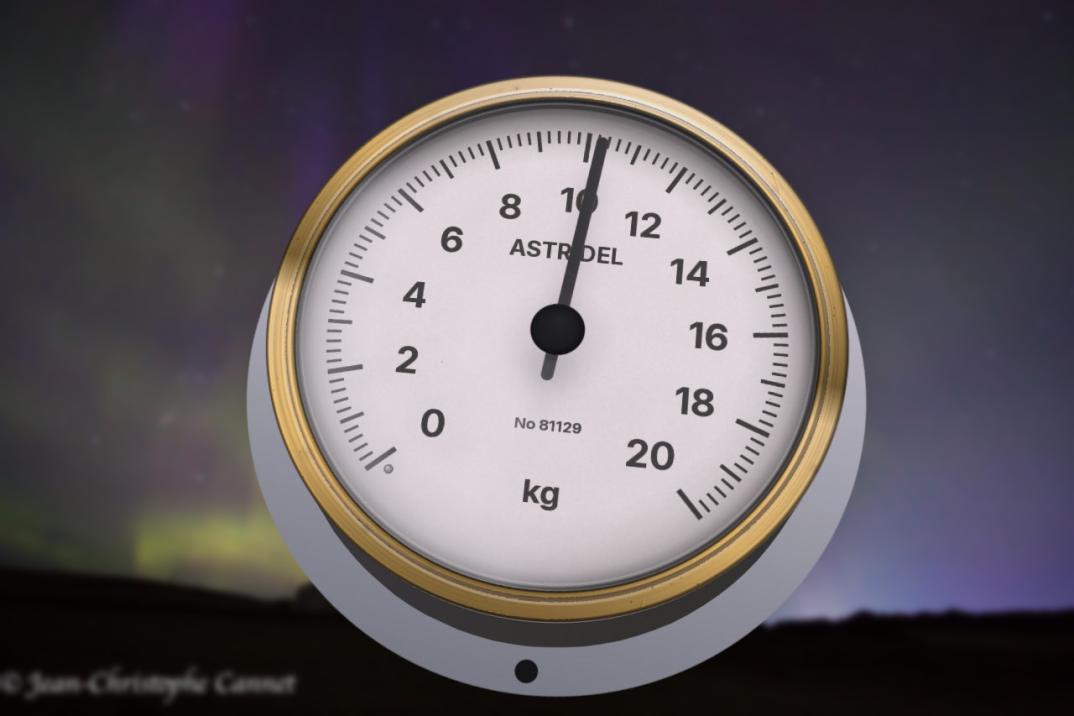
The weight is 10.3kg
